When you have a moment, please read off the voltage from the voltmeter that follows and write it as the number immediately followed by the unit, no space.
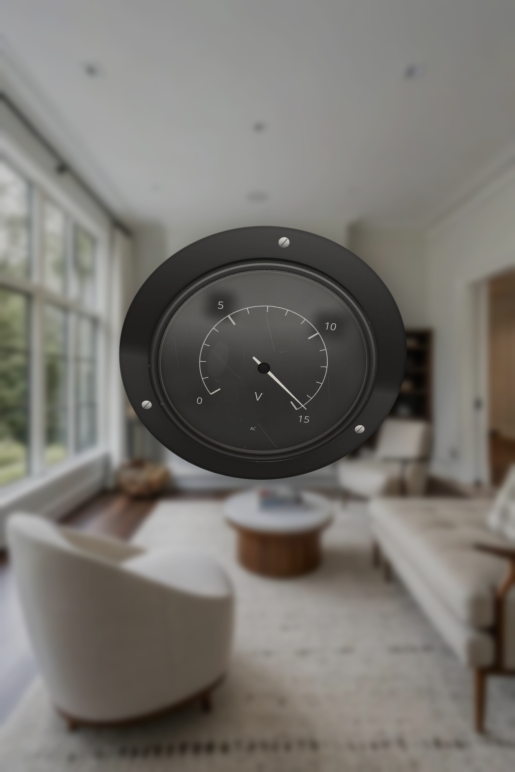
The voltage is 14.5V
